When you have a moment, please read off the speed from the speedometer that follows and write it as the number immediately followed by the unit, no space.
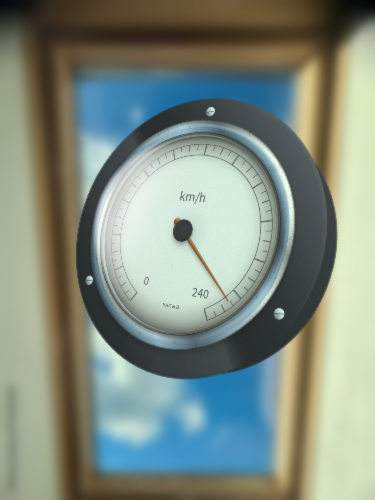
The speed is 225km/h
